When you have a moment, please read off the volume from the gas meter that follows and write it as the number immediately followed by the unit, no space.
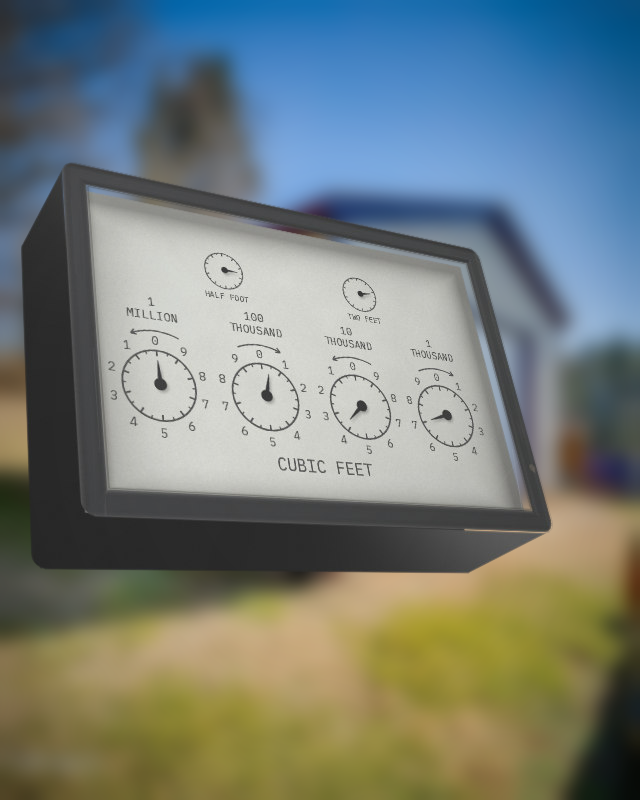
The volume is 3700ft³
